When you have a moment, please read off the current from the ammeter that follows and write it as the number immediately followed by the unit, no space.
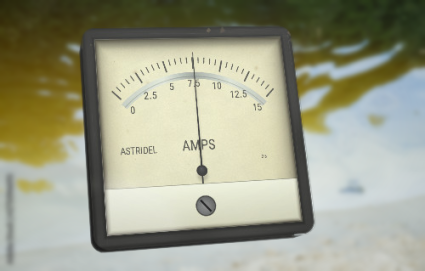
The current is 7.5A
